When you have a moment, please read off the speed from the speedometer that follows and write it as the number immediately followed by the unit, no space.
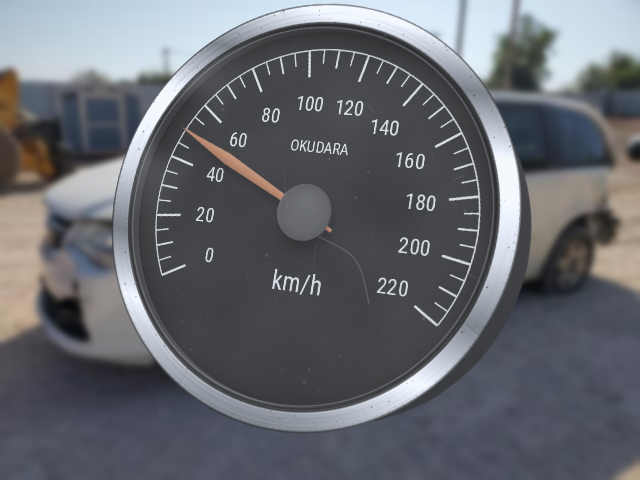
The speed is 50km/h
